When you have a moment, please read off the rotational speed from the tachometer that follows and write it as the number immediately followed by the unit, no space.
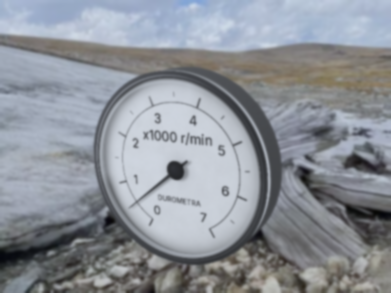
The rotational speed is 500rpm
